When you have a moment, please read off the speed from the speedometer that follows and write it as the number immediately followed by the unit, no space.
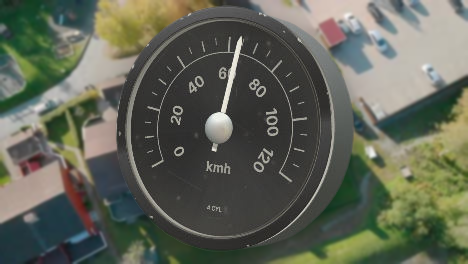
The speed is 65km/h
